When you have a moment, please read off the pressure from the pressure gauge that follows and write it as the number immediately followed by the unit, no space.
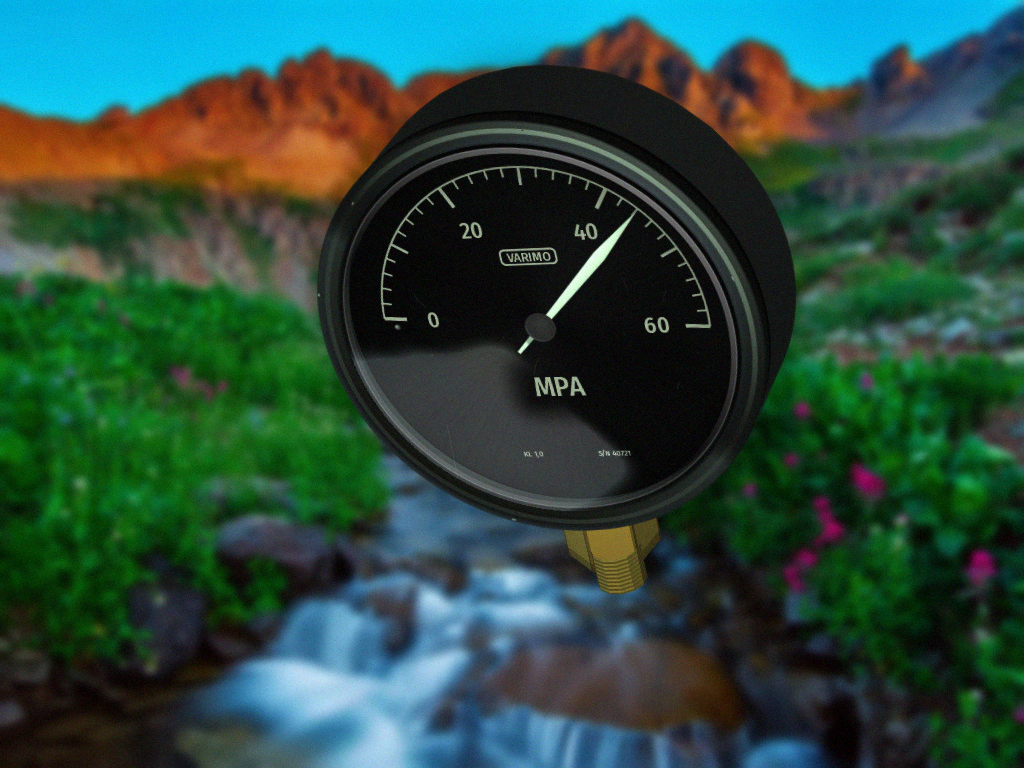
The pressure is 44MPa
